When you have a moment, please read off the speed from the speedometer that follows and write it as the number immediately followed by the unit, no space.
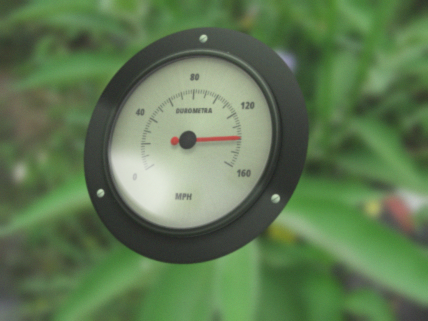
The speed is 140mph
